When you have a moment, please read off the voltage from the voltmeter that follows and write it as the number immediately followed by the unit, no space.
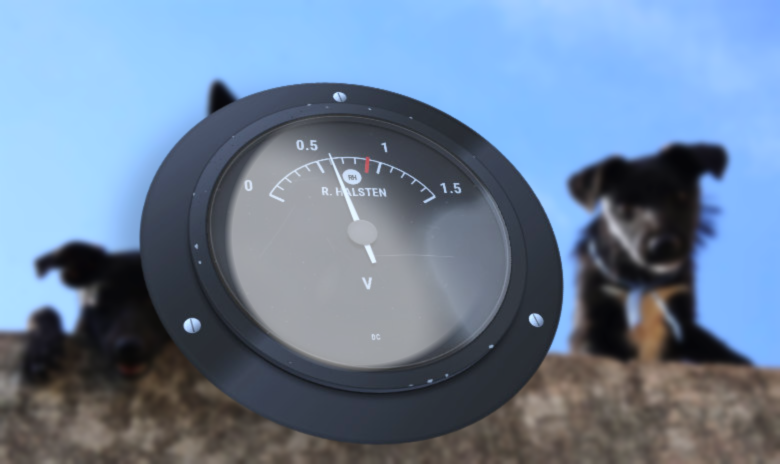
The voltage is 0.6V
